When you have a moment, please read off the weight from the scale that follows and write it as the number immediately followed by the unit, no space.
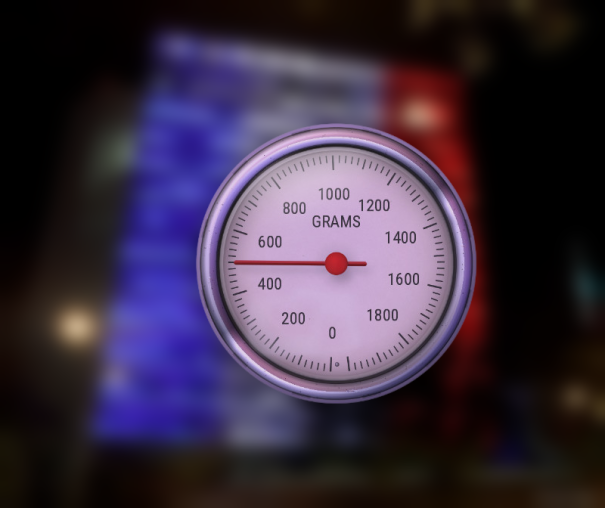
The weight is 500g
